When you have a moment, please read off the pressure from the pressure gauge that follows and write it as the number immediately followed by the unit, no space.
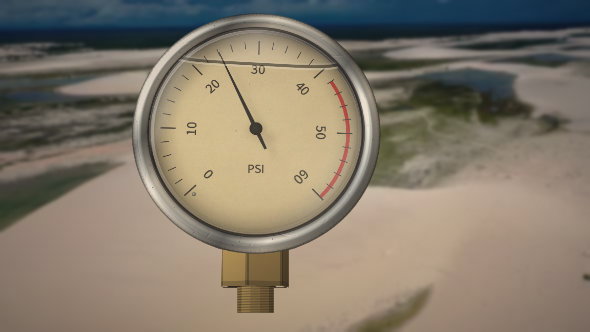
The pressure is 24psi
